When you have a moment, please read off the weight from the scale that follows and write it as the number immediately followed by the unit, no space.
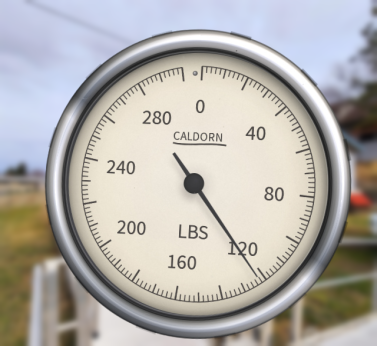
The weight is 122lb
